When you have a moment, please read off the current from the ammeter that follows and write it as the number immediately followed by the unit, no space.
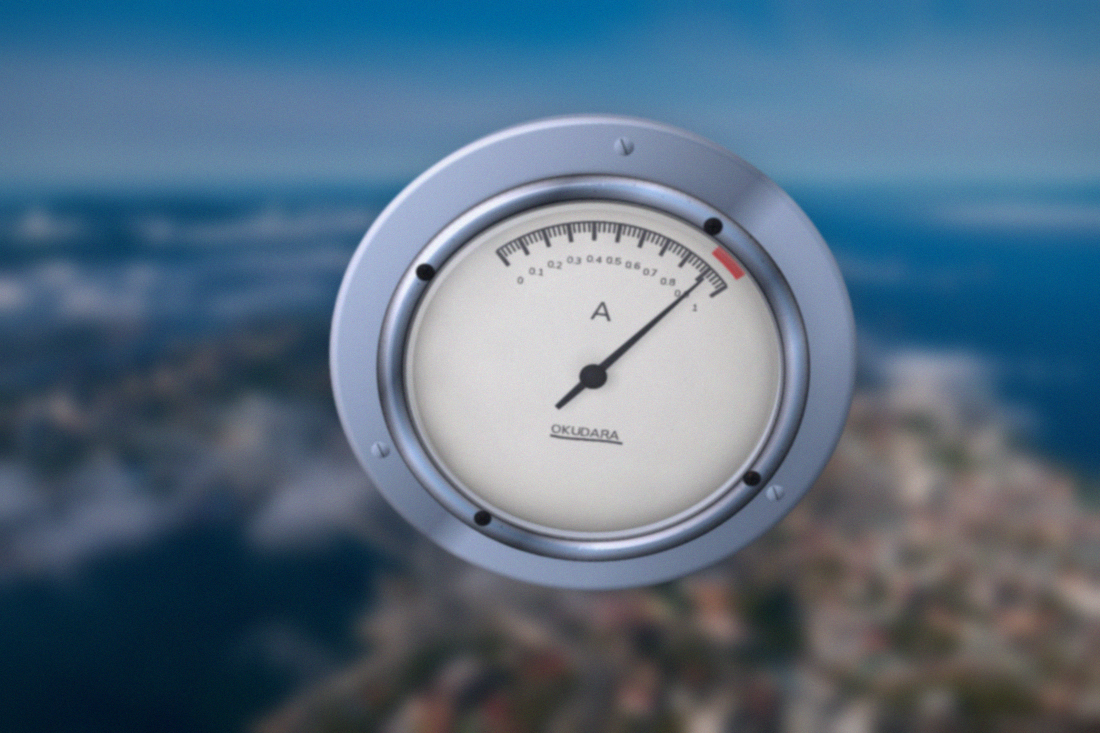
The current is 0.9A
